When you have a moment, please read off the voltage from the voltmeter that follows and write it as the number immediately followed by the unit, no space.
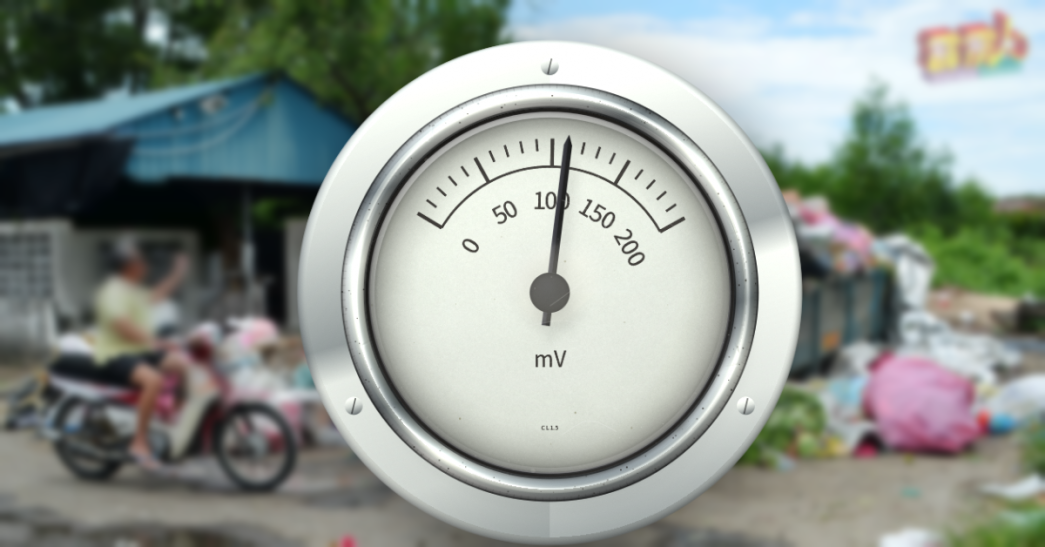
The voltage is 110mV
